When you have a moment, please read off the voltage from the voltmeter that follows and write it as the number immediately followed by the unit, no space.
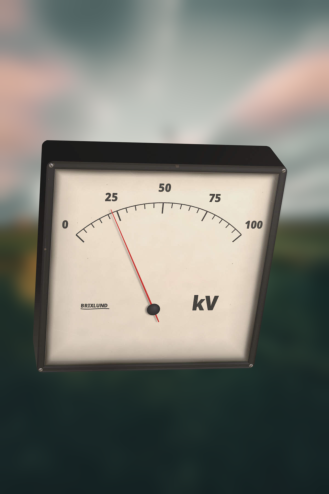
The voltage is 22.5kV
